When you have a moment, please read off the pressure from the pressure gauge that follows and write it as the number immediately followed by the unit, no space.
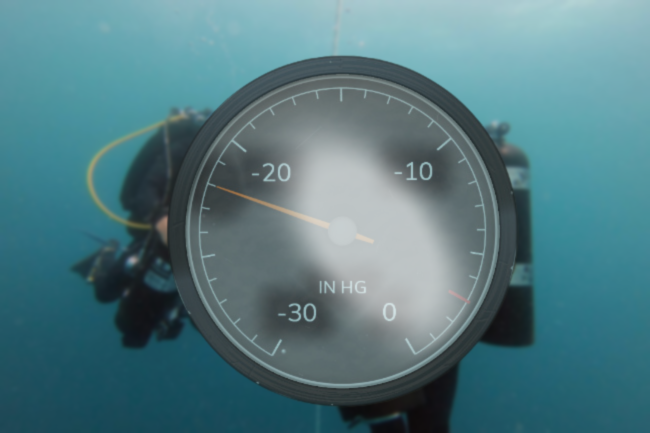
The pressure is -22inHg
